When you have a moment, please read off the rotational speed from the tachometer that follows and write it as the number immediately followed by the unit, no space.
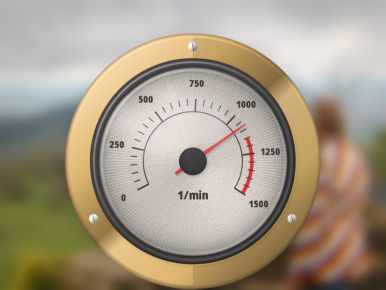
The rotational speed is 1075rpm
